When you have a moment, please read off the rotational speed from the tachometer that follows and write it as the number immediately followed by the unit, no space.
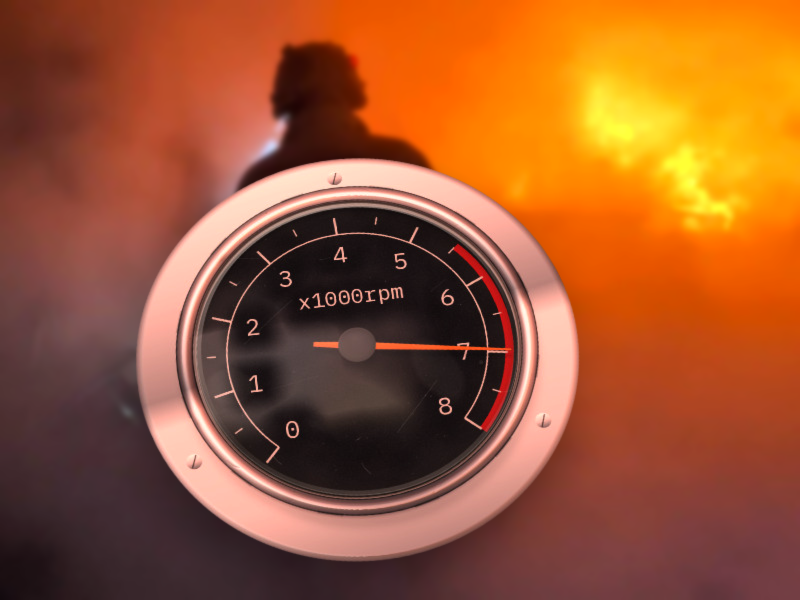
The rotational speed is 7000rpm
